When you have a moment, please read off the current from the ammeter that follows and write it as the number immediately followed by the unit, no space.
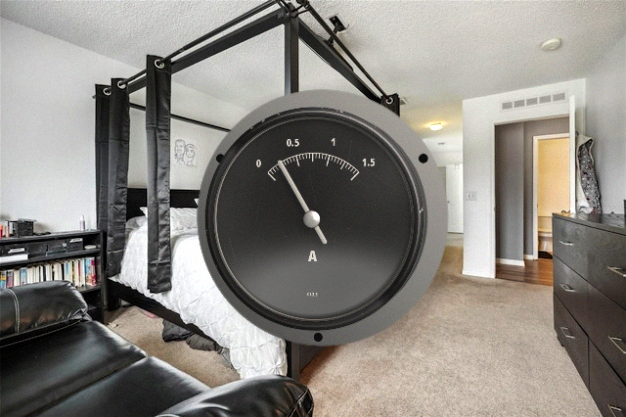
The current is 0.25A
